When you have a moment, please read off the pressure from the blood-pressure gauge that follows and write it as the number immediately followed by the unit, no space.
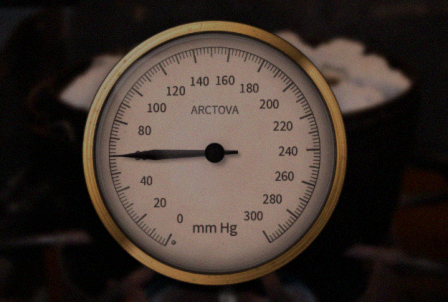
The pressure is 60mmHg
